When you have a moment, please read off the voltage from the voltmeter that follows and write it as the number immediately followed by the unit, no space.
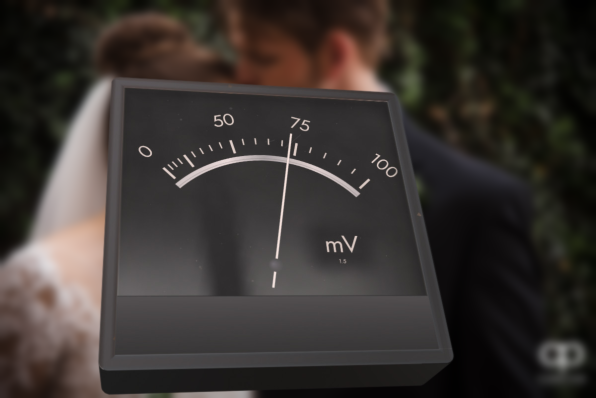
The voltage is 72.5mV
